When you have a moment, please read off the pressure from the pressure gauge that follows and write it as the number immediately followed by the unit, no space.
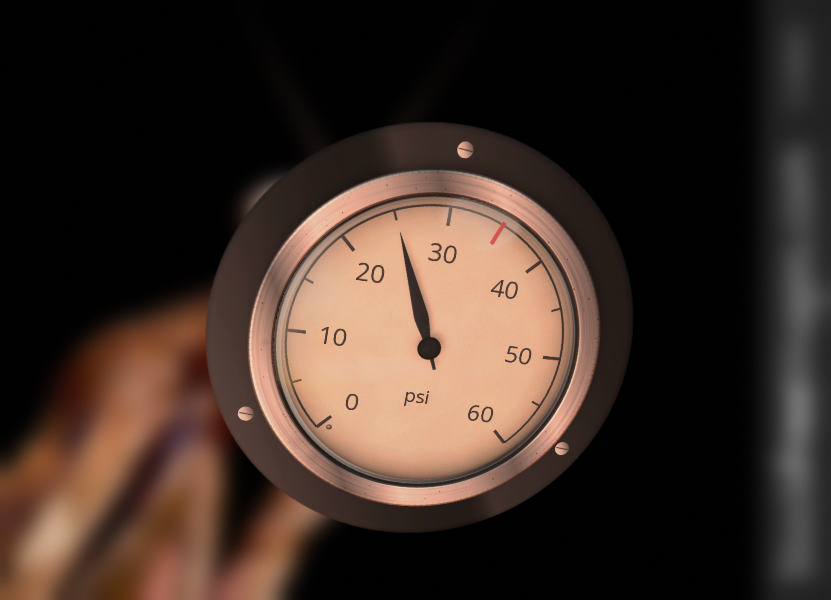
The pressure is 25psi
